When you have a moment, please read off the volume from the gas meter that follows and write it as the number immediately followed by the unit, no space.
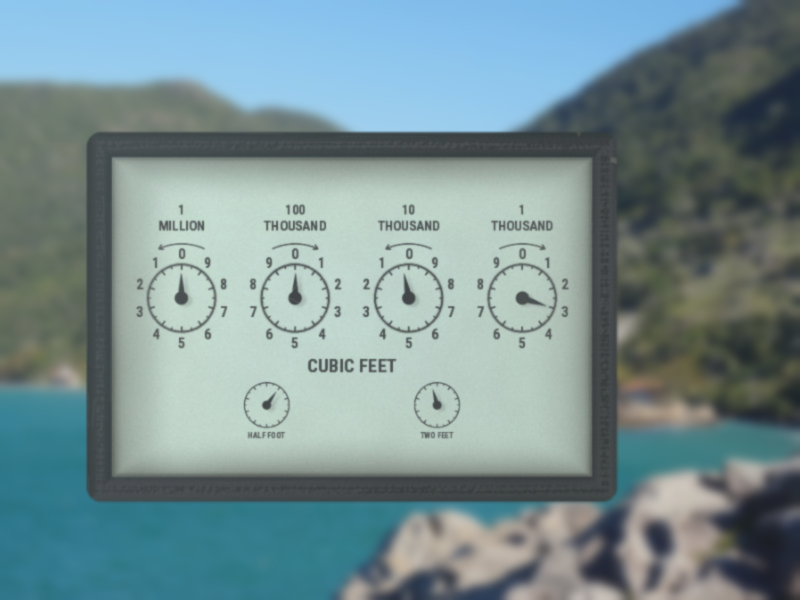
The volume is 300ft³
